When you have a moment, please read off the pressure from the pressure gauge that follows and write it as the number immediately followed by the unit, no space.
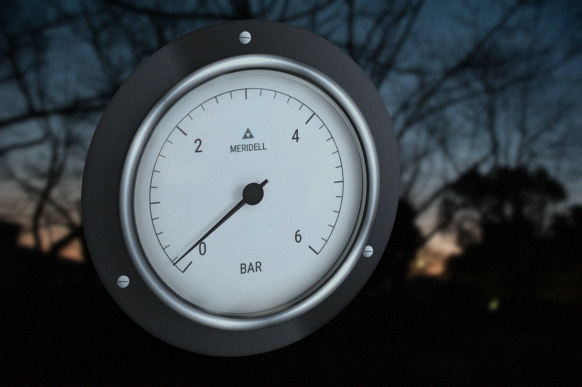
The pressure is 0.2bar
